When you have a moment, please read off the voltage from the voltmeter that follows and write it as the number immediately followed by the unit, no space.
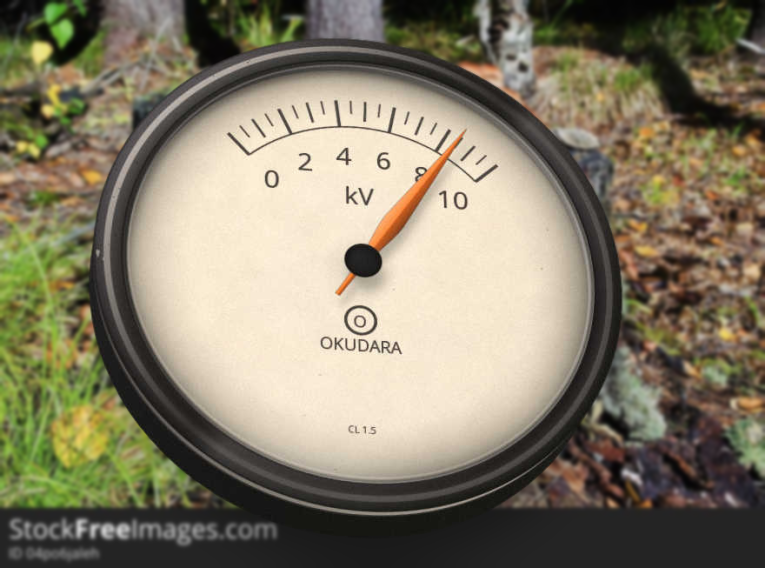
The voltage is 8.5kV
